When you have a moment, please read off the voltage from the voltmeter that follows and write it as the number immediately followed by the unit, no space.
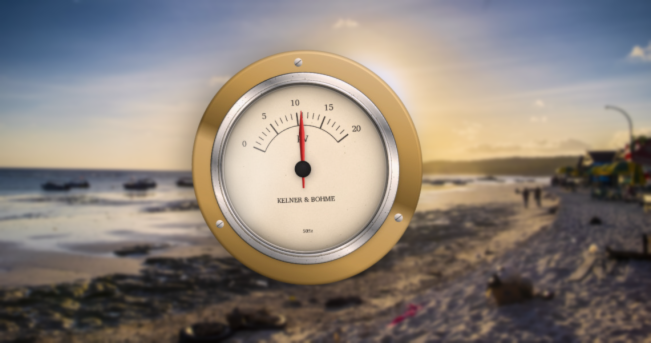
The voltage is 11kV
